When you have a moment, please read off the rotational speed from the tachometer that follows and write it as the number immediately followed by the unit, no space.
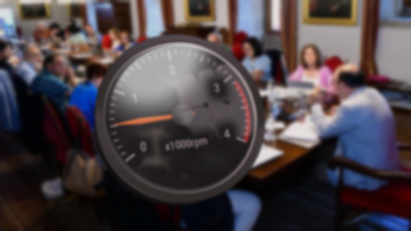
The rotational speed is 500rpm
